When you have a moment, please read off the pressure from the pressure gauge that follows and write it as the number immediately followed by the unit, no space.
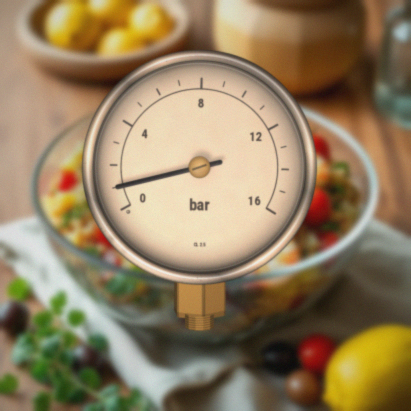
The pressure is 1bar
